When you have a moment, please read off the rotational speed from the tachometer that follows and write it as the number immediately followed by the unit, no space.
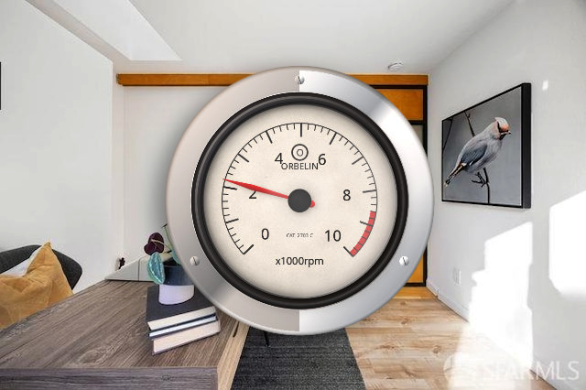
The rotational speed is 2200rpm
